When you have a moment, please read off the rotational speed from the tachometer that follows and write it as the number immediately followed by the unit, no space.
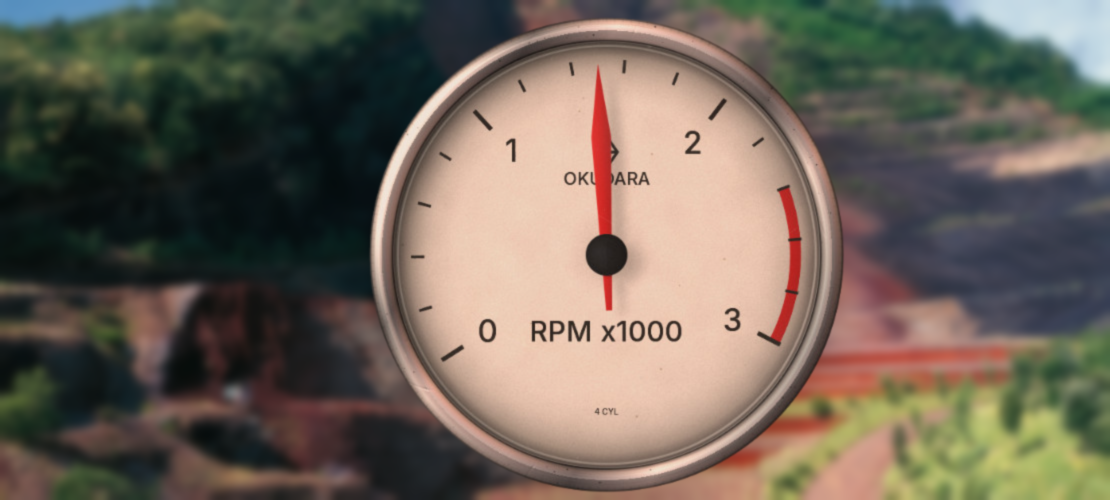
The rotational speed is 1500rpm
